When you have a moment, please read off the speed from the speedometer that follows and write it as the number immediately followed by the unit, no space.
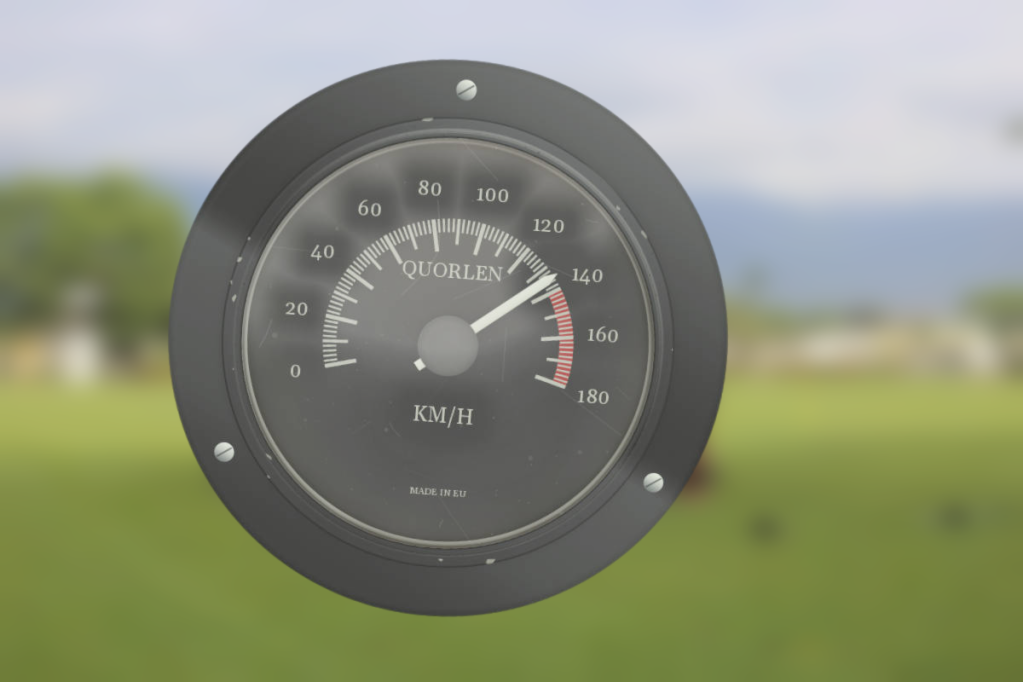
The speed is 134km/h
